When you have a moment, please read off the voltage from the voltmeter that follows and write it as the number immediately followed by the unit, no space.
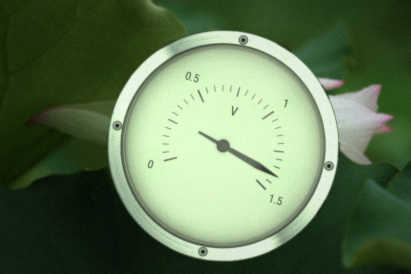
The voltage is 1.4V
